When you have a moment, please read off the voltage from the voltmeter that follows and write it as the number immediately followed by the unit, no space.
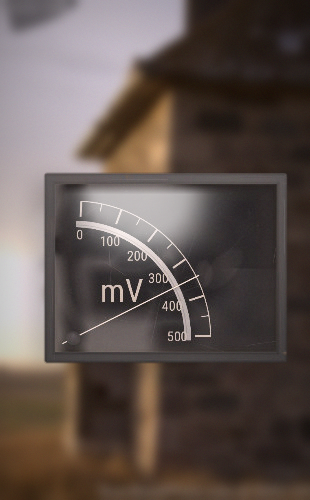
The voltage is 350mV
